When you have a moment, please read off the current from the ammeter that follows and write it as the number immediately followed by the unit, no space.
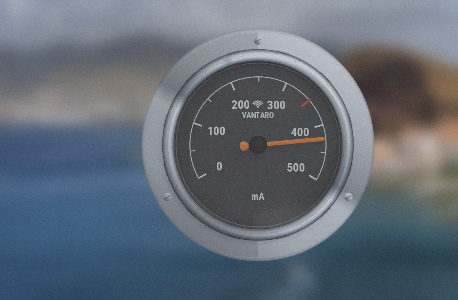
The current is 425mA
